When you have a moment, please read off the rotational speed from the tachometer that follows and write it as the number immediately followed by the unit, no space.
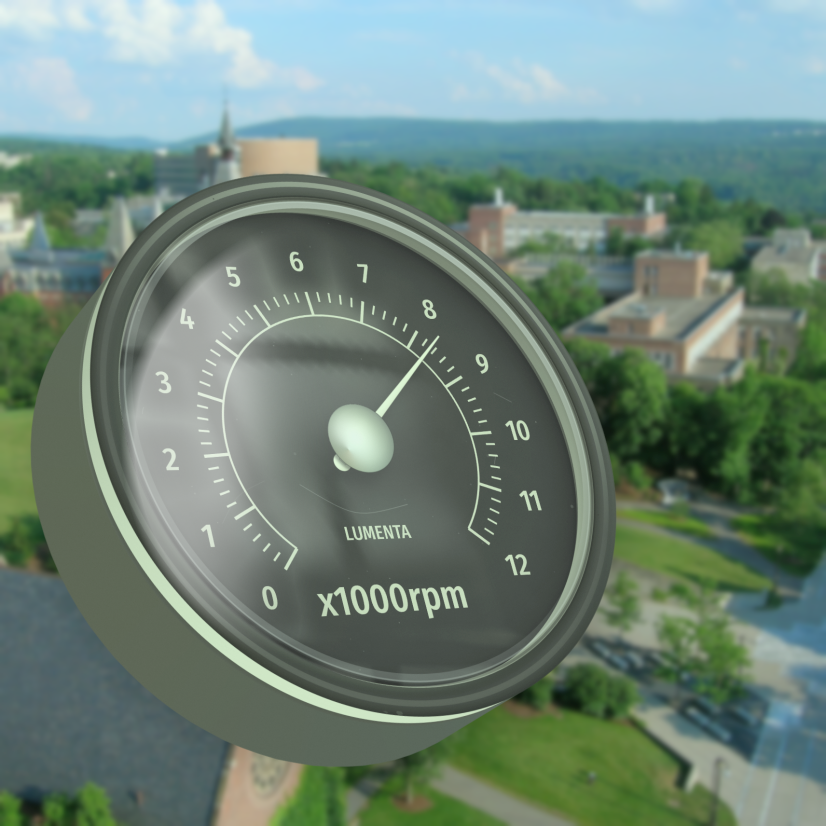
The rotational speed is 8300rpm
